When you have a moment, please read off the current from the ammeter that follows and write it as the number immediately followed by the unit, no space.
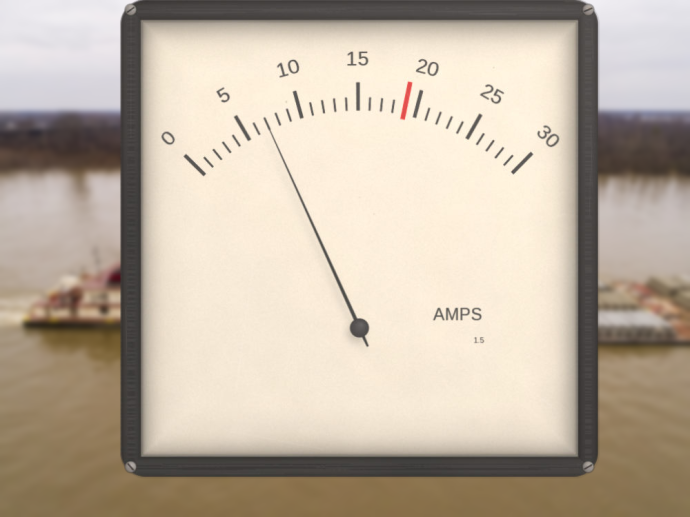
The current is 7A
